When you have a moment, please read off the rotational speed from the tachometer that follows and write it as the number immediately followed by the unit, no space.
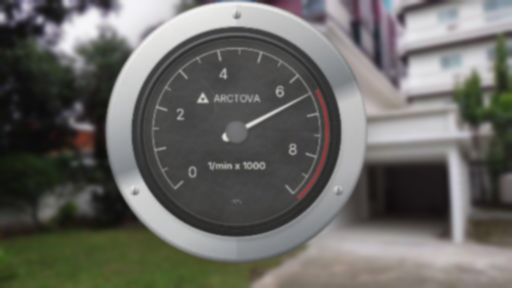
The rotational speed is 6500rpm
